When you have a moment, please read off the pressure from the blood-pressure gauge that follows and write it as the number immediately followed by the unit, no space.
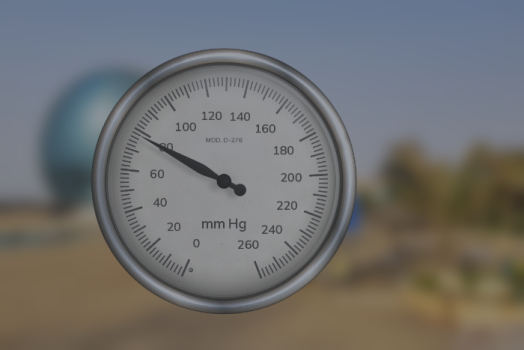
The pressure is 78mmHg
